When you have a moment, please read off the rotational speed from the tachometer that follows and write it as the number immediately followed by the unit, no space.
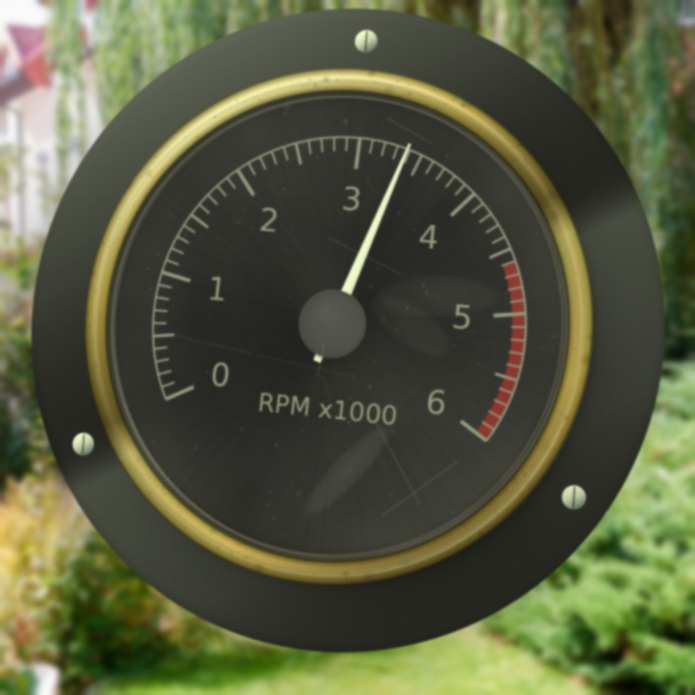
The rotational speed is 3400rpm
